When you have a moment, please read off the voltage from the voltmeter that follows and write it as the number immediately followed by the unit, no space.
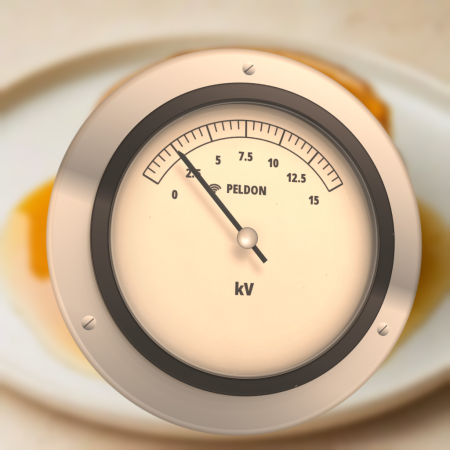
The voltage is 2.5kV
